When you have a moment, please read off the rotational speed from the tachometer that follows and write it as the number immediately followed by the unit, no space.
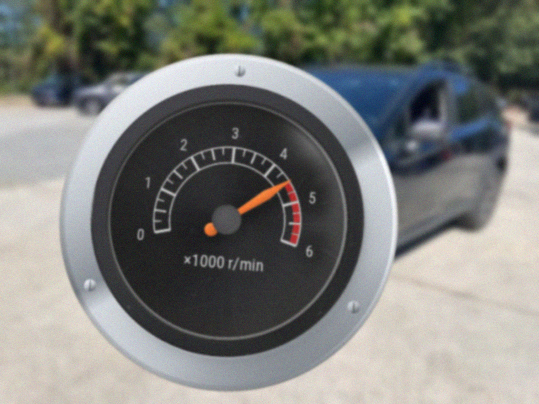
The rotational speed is 4500rpm
